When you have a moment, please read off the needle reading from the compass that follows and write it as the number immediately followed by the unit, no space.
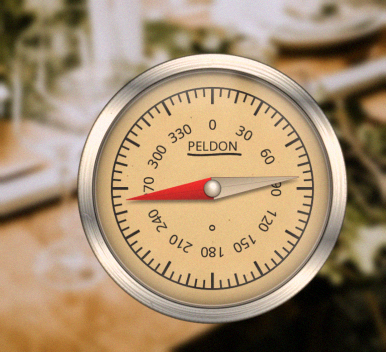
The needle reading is 262.5°
